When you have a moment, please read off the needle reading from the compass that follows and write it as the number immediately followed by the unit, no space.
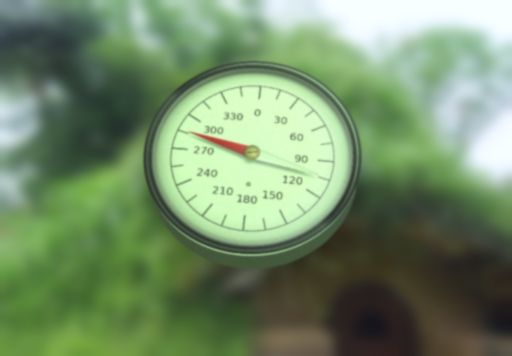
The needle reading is 285°
